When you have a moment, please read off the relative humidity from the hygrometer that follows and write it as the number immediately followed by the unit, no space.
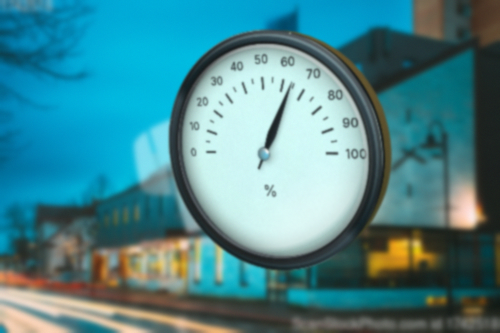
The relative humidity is 65%
